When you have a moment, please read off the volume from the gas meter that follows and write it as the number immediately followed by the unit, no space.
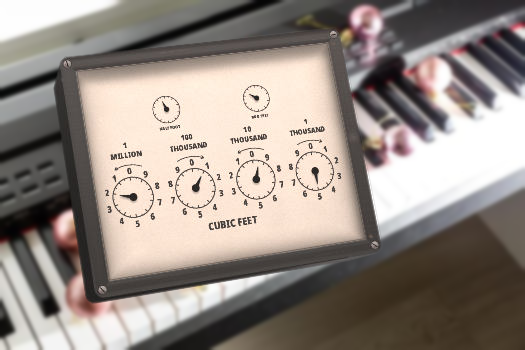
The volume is 209500ft³
